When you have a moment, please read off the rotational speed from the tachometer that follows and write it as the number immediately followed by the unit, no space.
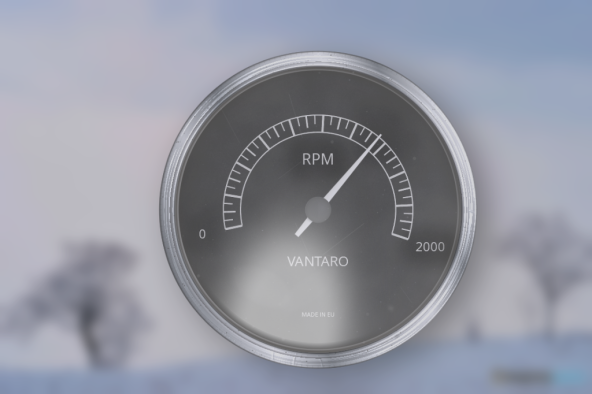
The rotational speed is 1350rpm
